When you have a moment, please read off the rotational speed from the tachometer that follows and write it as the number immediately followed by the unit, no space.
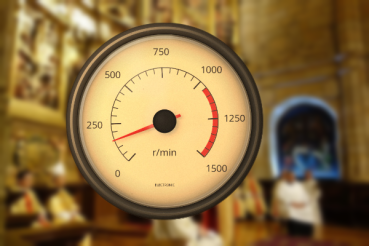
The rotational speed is 150rpm
